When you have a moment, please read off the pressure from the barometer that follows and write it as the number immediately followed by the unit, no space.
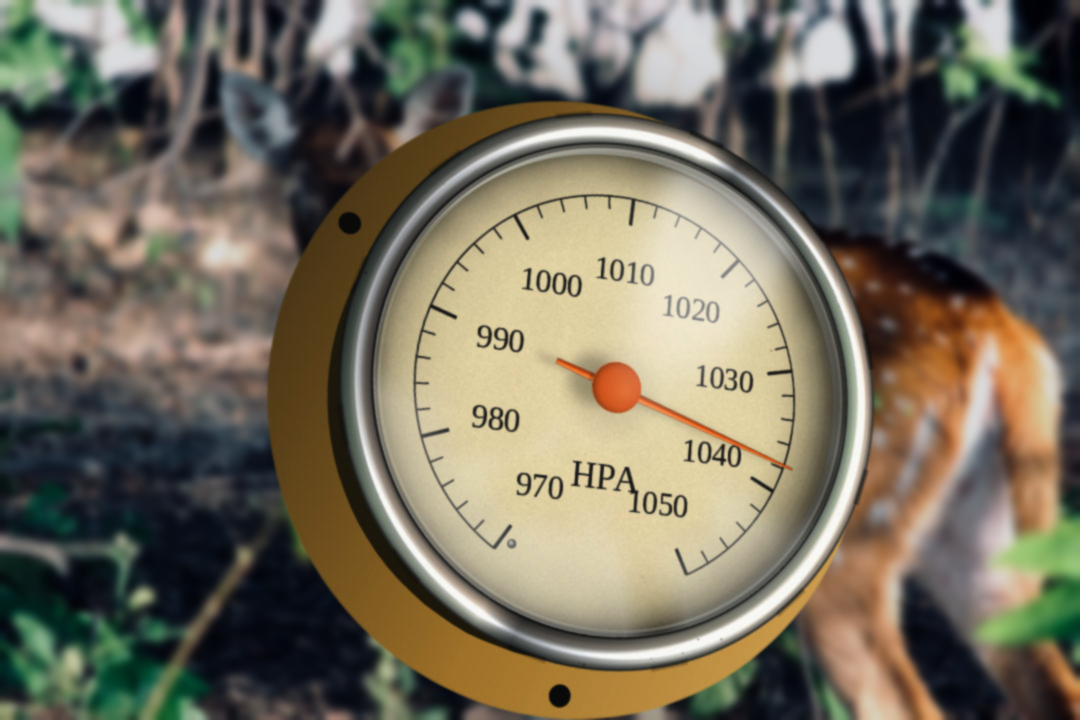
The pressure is 1038hPa
